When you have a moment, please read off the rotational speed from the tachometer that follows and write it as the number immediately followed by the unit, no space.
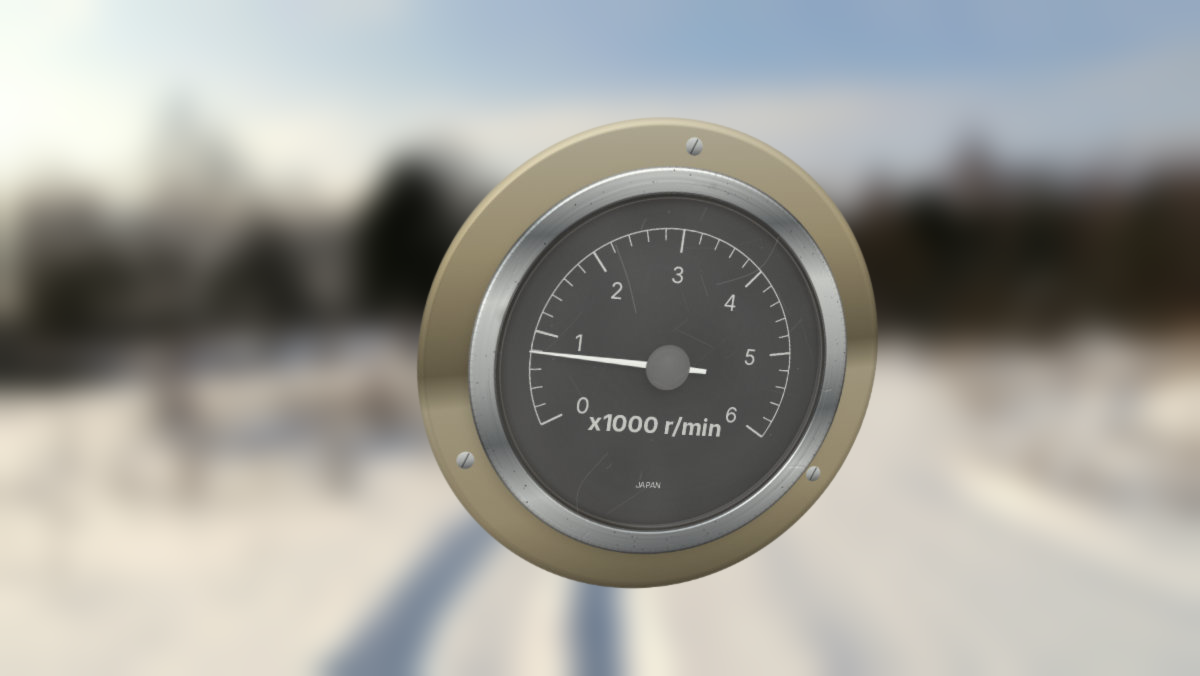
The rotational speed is 800rpm
